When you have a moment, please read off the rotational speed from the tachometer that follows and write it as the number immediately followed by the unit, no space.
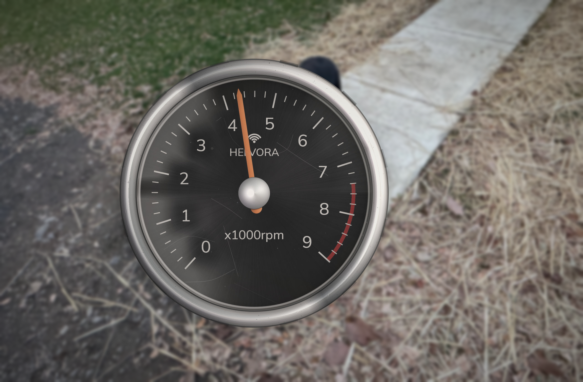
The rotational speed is 4300rpm
